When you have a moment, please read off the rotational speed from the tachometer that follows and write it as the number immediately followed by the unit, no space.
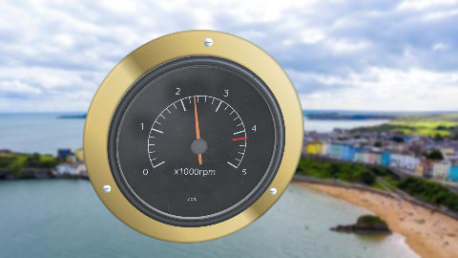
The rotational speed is 2300rpm
